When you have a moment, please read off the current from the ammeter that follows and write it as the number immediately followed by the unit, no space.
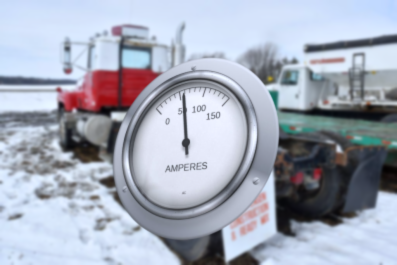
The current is 60A
